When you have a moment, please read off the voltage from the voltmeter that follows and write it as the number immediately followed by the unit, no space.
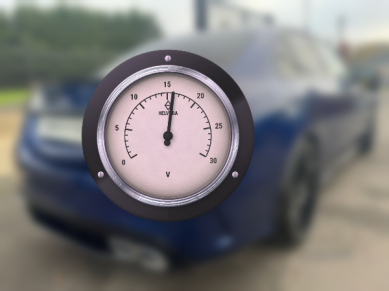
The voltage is 16V
